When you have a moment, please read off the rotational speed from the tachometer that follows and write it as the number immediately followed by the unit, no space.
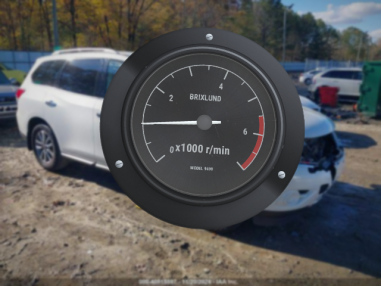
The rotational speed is 1000rpm
